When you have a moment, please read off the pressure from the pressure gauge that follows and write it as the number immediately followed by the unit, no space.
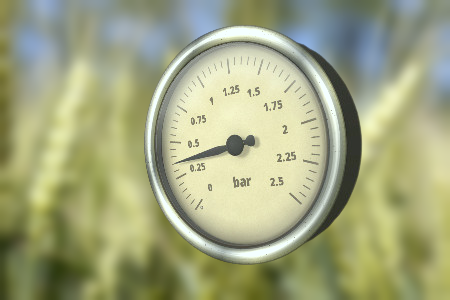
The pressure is 0.35bar
